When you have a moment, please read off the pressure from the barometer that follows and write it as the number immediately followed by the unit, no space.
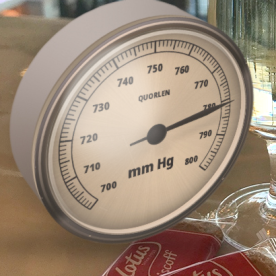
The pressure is 780mmHg
